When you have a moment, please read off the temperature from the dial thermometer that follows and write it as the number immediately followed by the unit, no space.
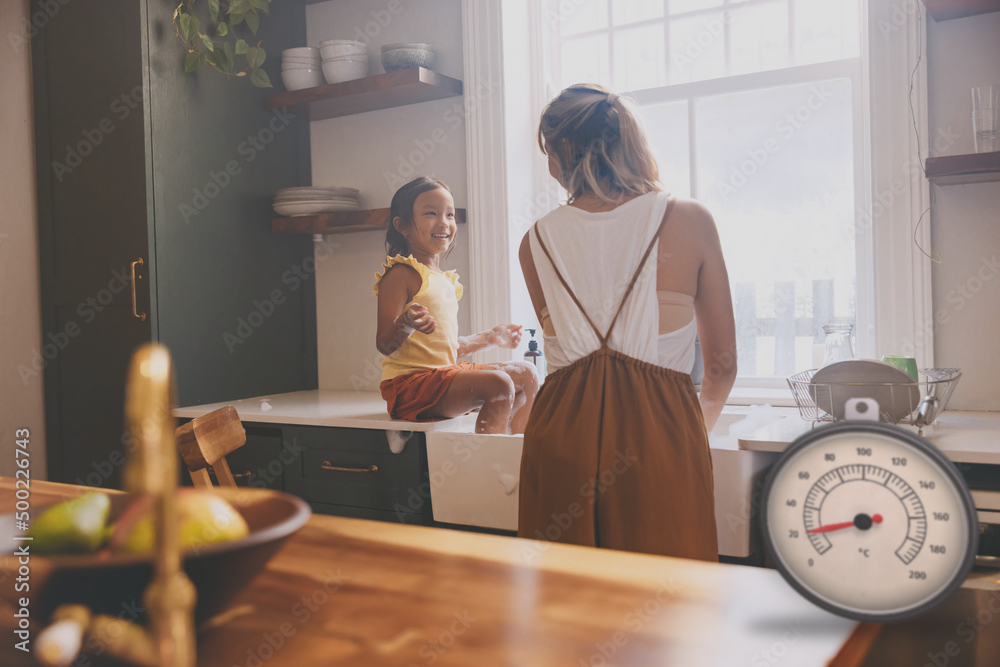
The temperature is 20°C
